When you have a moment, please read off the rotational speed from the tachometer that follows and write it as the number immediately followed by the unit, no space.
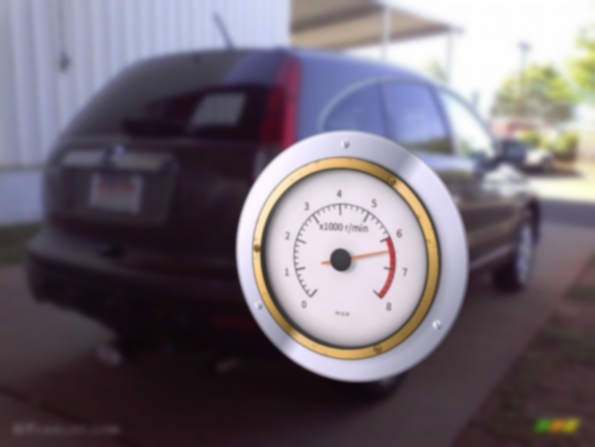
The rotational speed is 6400rpm
